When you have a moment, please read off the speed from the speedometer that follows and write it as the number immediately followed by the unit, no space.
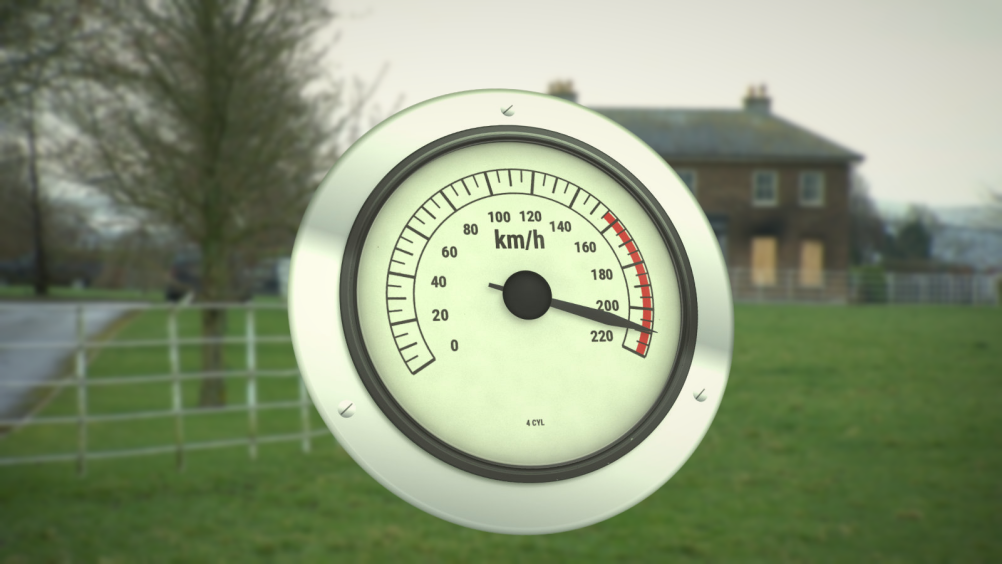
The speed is 210km/h
